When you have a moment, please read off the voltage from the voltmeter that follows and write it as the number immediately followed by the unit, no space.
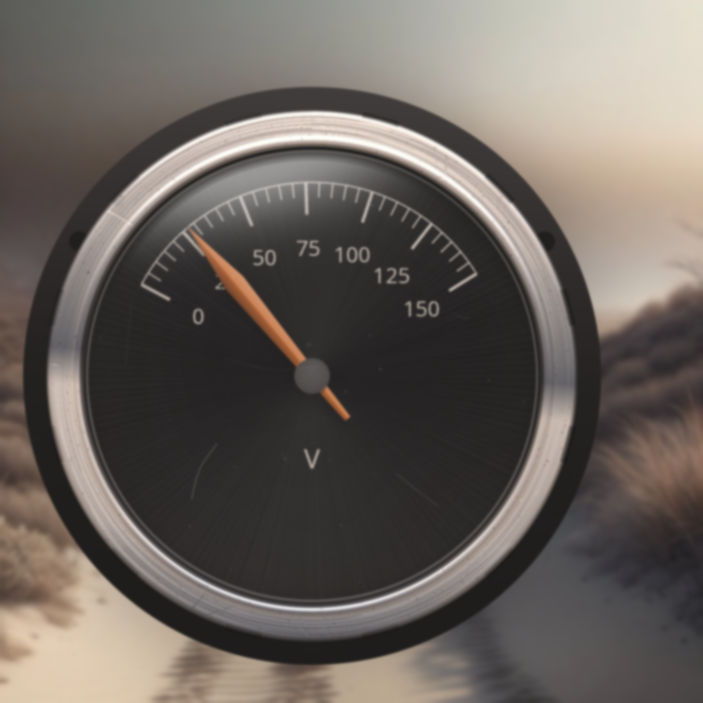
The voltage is 27.5V
